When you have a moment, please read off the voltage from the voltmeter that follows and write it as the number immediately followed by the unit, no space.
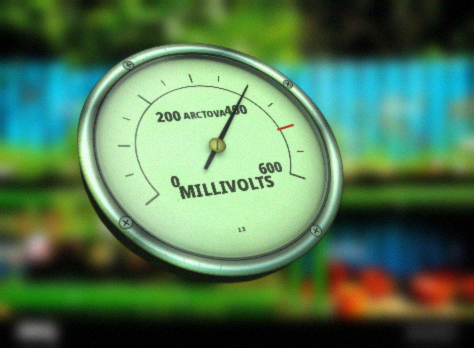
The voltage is 400mV
